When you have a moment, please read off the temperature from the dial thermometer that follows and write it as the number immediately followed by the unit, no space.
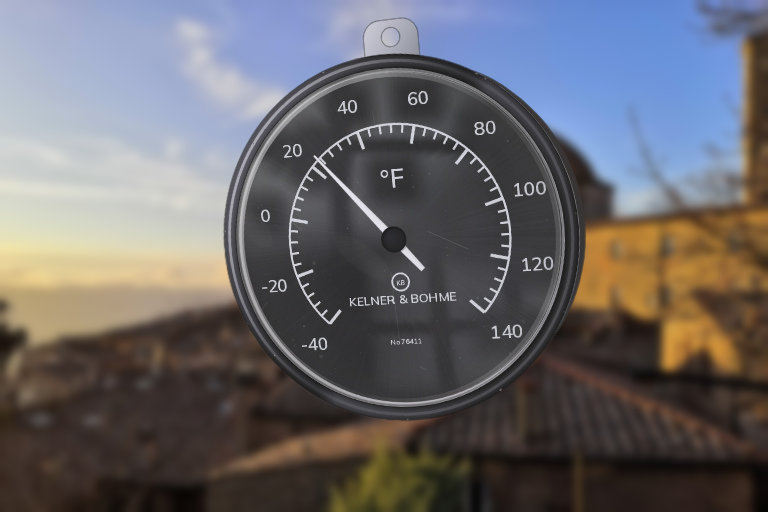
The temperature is 24°F
